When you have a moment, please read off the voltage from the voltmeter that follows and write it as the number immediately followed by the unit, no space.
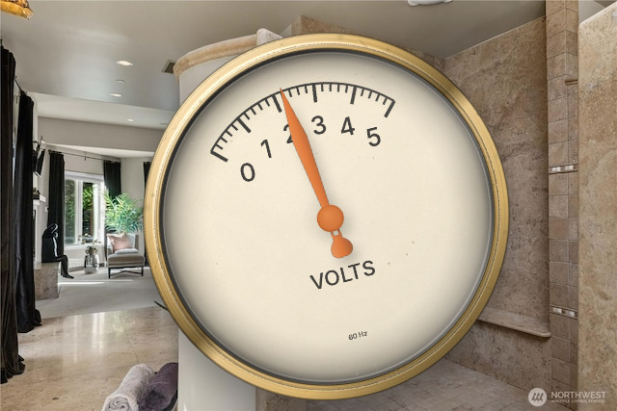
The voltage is 2.2V
